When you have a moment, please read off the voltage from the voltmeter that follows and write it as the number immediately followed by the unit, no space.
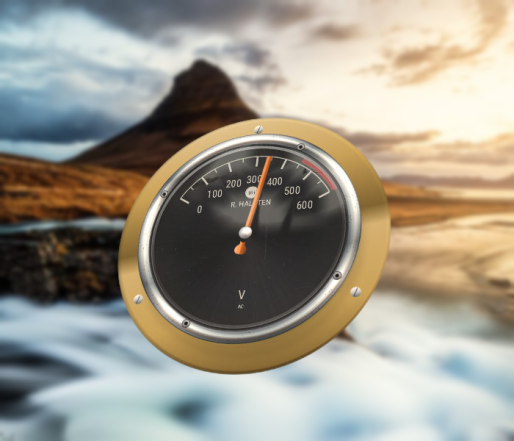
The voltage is 350V
